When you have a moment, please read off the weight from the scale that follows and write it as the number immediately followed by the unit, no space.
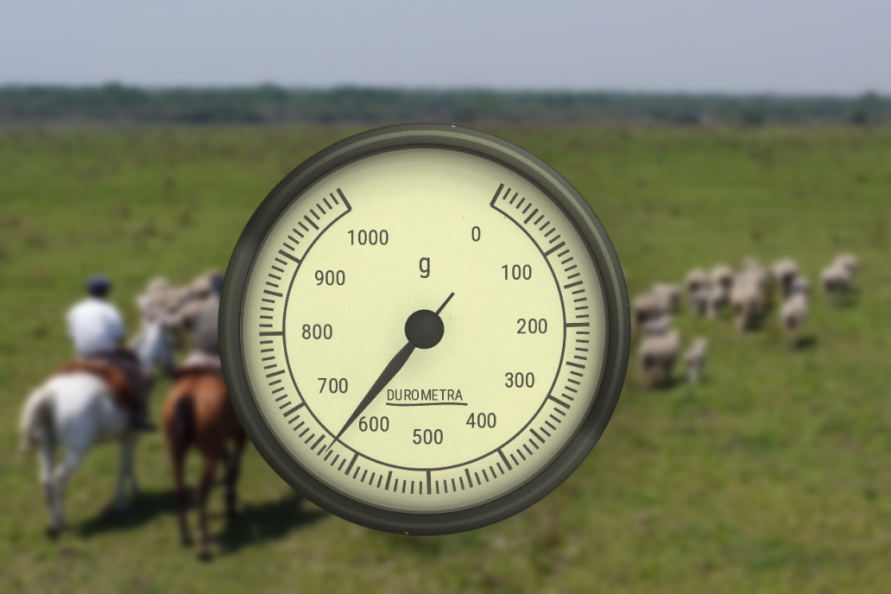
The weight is 635g
